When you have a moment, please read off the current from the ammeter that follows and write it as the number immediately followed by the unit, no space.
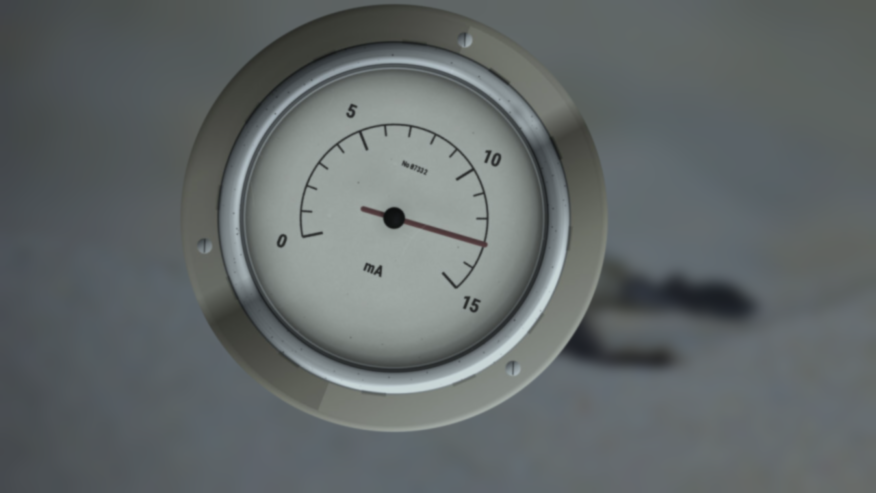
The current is 13mA
